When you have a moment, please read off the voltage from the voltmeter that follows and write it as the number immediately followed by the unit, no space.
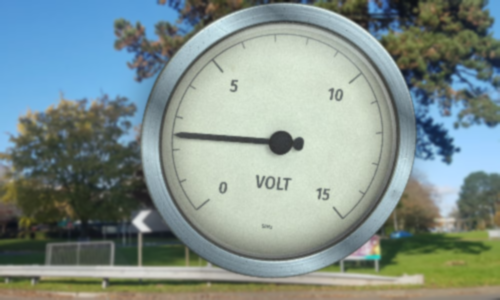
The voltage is 2.5V
